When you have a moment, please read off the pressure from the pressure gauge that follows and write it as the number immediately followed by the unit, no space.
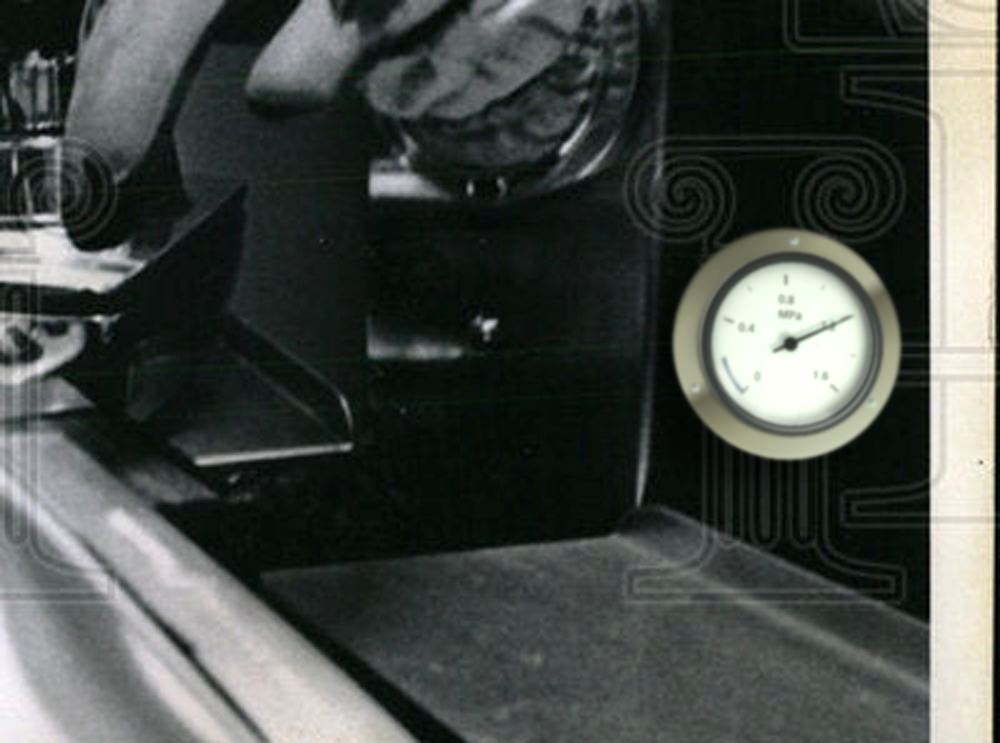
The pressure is 1.2MPa
